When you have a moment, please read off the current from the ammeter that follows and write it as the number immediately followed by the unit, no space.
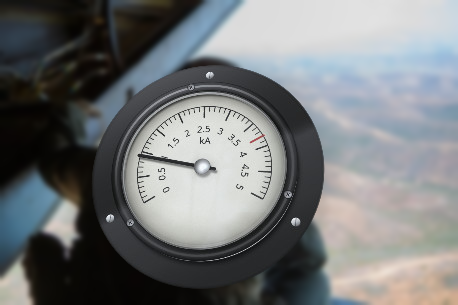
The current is 0.9kA
